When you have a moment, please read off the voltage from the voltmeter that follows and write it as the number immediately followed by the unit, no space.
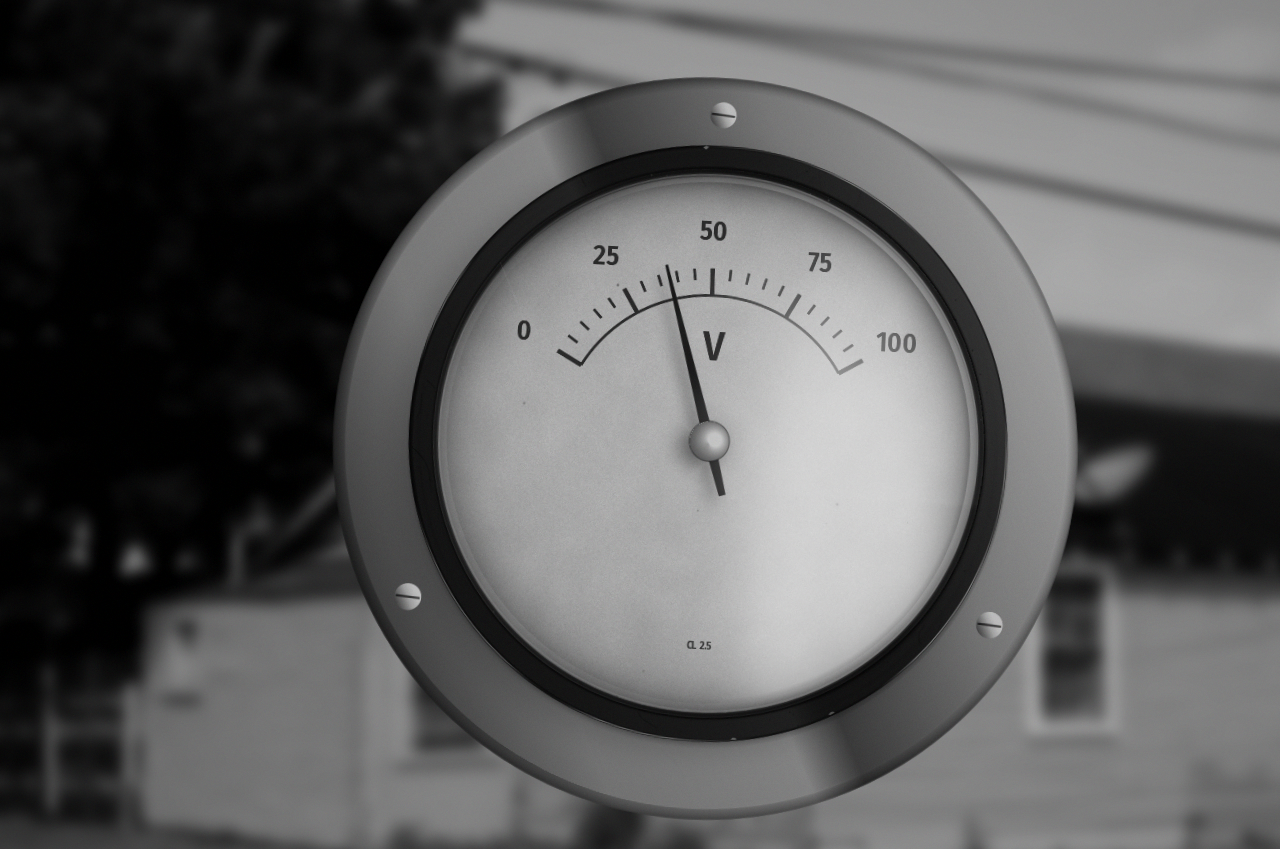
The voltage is 37.5V
